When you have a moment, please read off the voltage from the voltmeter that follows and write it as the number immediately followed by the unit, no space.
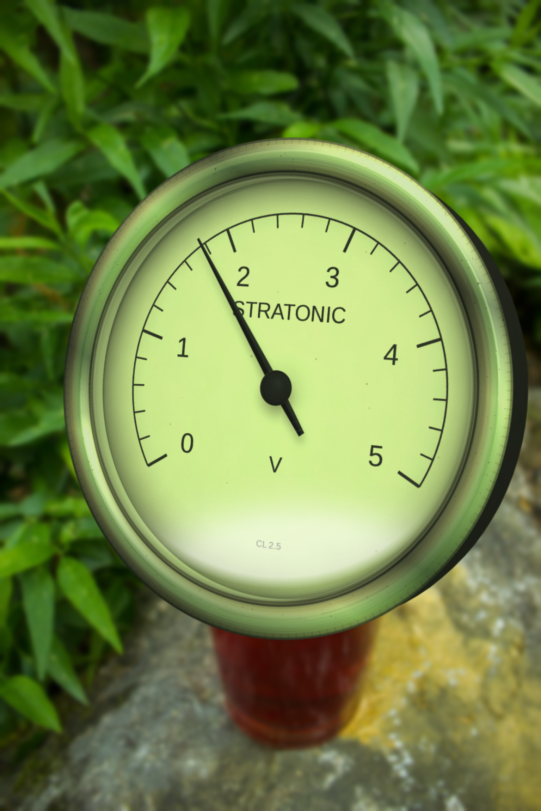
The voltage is 1.8V
